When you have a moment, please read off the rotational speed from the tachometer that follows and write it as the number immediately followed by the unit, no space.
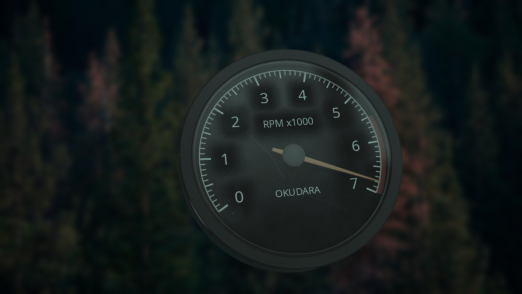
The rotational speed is 6800rpm
